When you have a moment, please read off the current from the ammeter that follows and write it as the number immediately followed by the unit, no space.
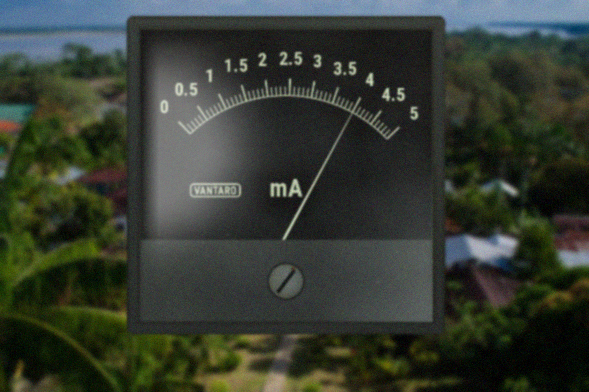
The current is 4mA
